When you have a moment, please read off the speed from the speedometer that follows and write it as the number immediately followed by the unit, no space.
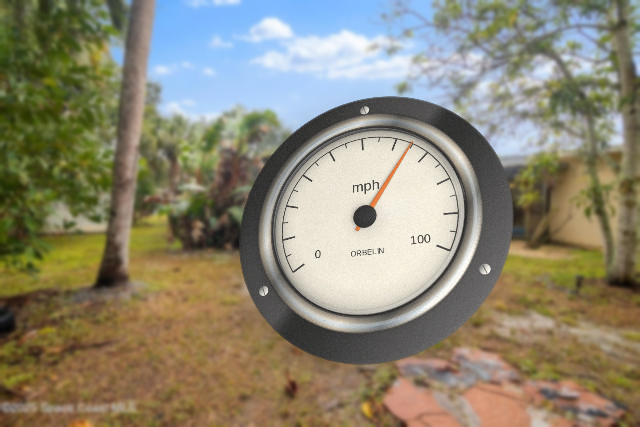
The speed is 65mph
